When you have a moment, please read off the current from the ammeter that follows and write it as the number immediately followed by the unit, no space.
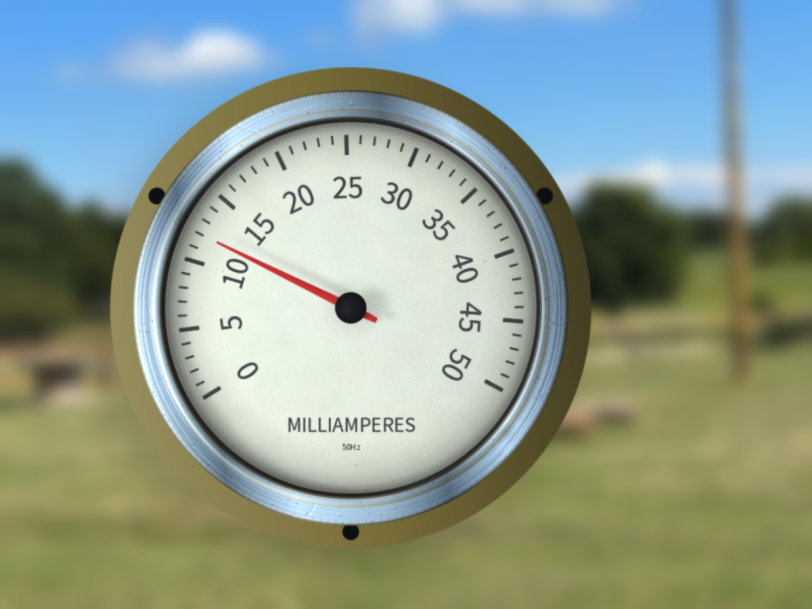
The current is 12mA
